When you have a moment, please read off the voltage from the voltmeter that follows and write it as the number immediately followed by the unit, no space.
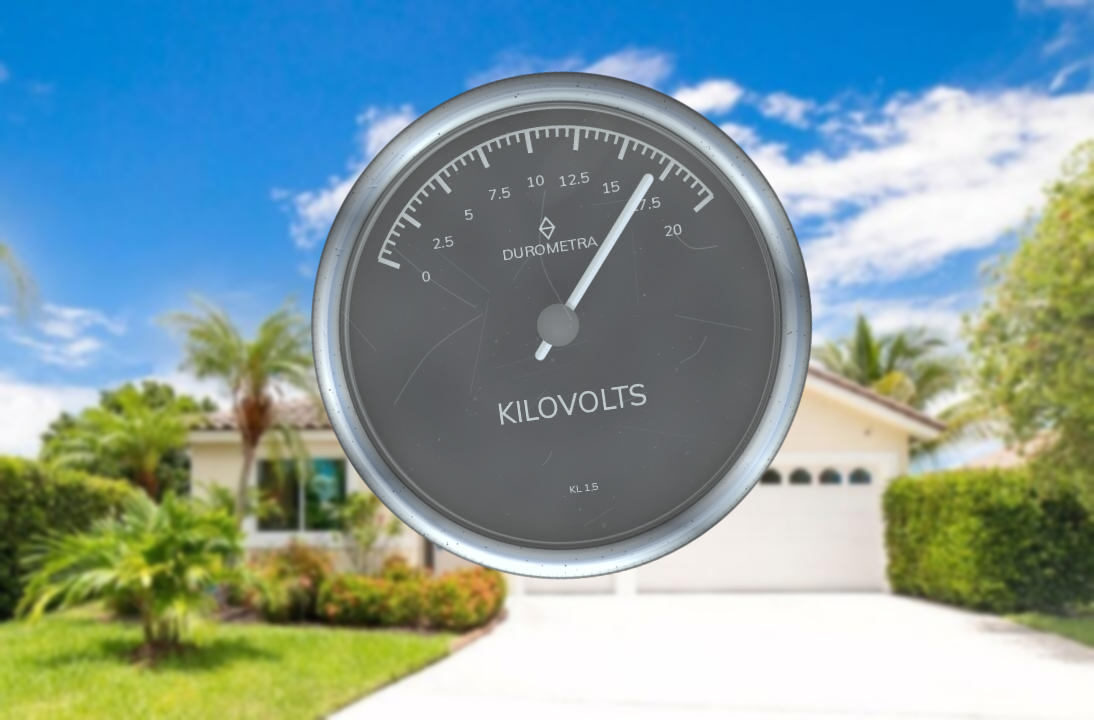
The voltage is 17kV
